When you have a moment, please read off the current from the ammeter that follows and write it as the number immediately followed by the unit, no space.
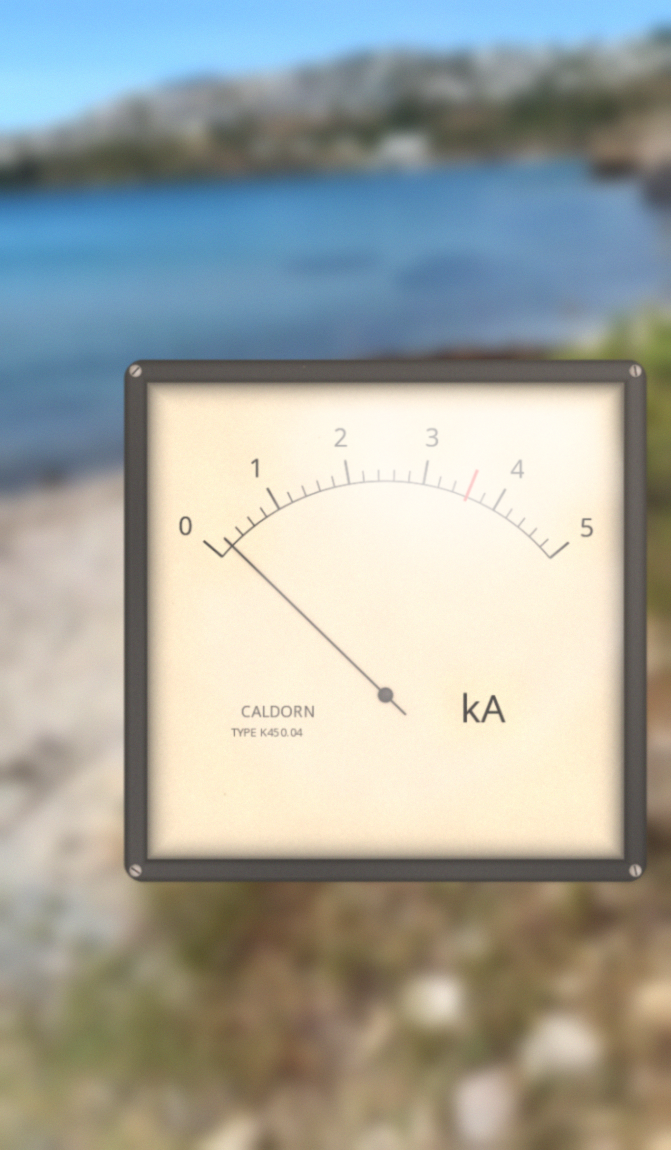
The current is 0.2kA
